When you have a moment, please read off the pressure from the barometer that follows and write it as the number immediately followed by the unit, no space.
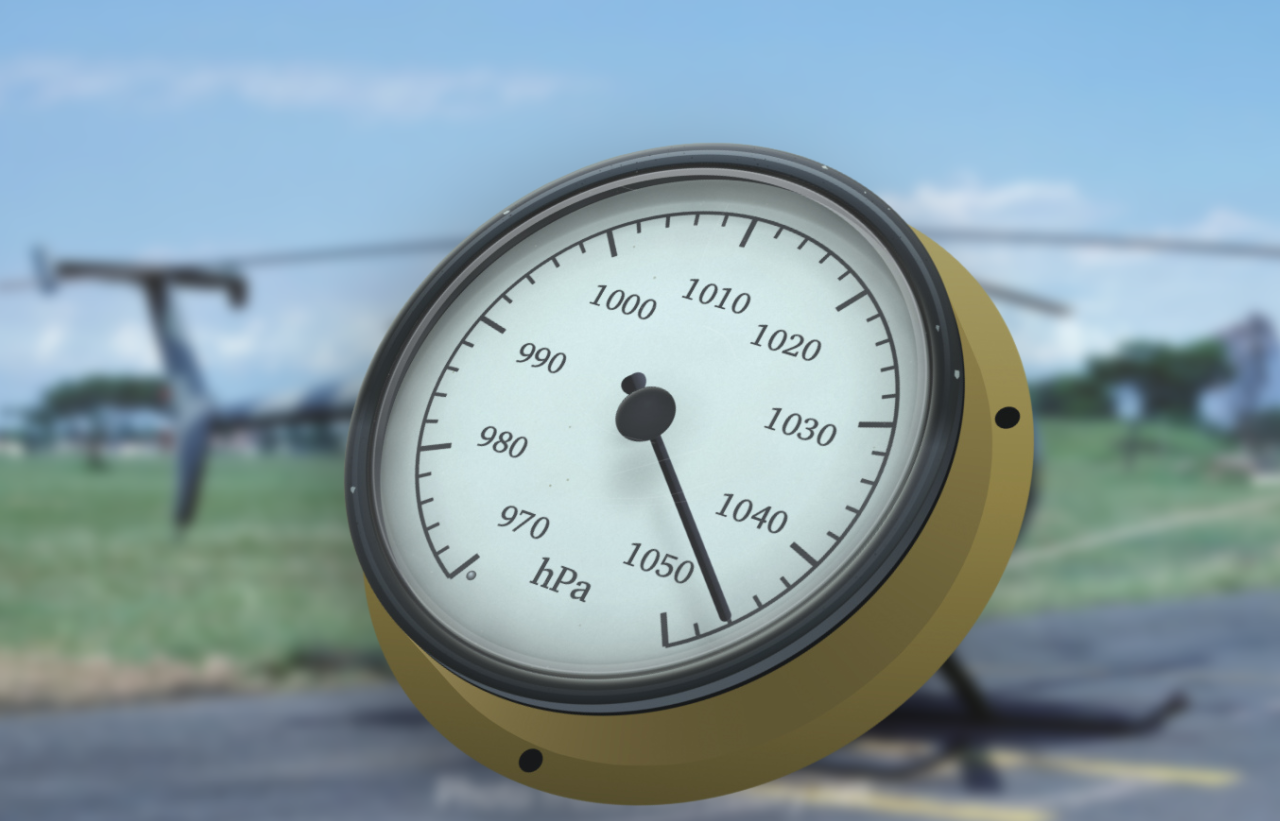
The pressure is 1046hPa
